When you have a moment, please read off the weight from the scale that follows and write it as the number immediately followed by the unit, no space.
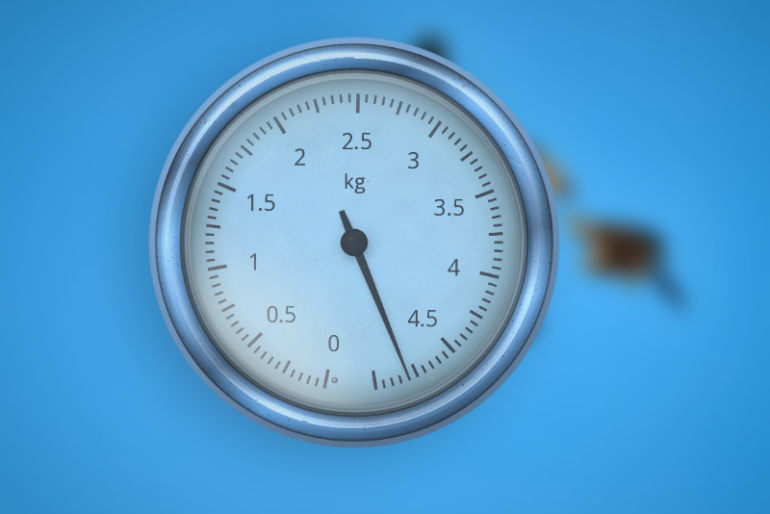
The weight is 4.8kg
